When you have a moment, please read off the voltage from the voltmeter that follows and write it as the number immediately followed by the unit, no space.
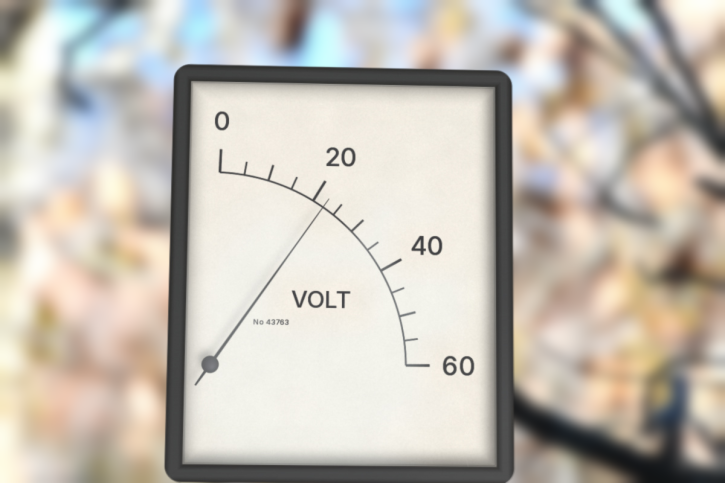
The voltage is 22.5V
